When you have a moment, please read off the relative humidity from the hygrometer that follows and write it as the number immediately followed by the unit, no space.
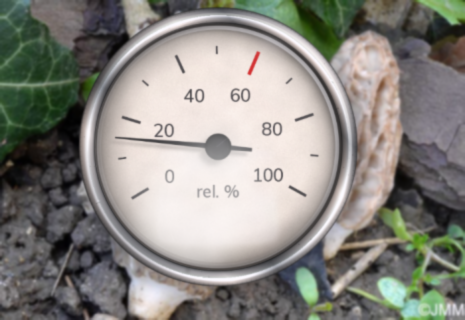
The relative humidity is 15%
